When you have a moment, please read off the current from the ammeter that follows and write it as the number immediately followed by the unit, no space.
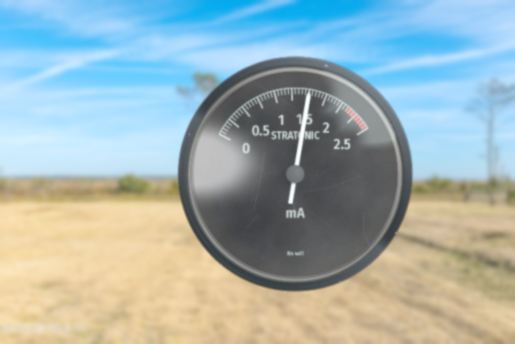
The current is 1.5mA
